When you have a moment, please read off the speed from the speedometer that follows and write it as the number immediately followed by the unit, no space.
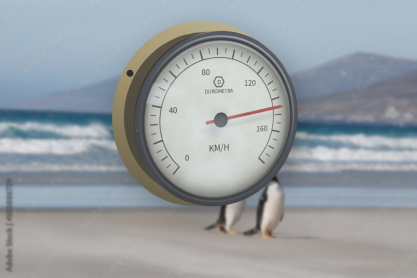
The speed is 145km/h
